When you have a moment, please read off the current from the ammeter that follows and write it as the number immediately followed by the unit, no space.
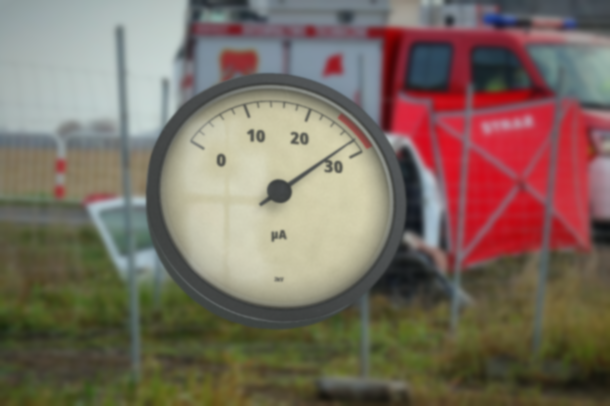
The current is 28µA
